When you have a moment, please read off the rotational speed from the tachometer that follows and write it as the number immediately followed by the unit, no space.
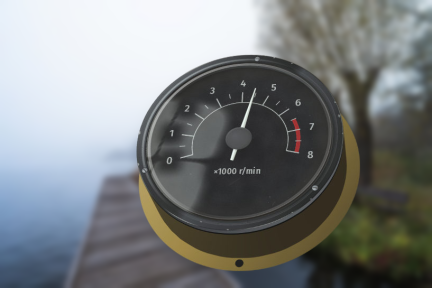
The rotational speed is 4500rpm
